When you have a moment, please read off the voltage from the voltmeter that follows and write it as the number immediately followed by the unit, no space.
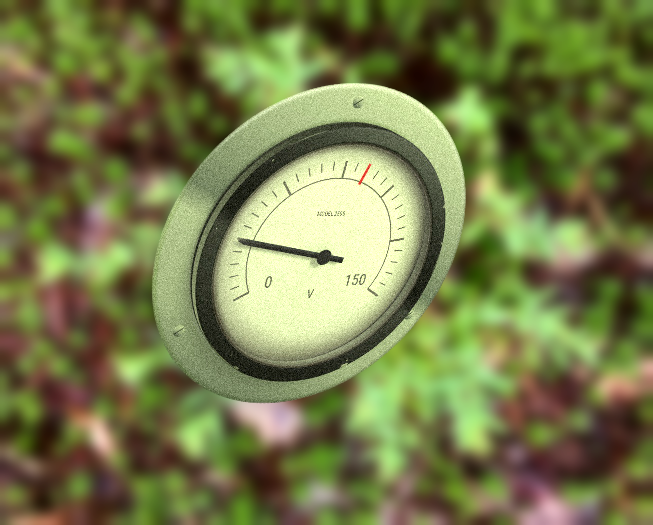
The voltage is 25V
